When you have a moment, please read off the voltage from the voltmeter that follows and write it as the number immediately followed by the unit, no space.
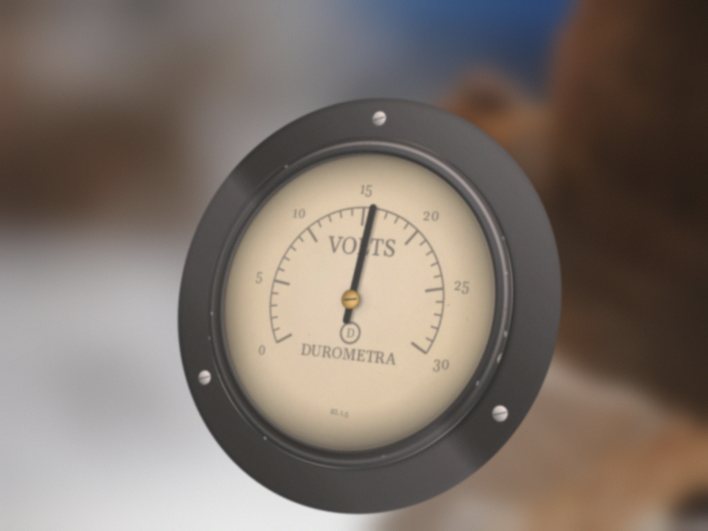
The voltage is 16V
